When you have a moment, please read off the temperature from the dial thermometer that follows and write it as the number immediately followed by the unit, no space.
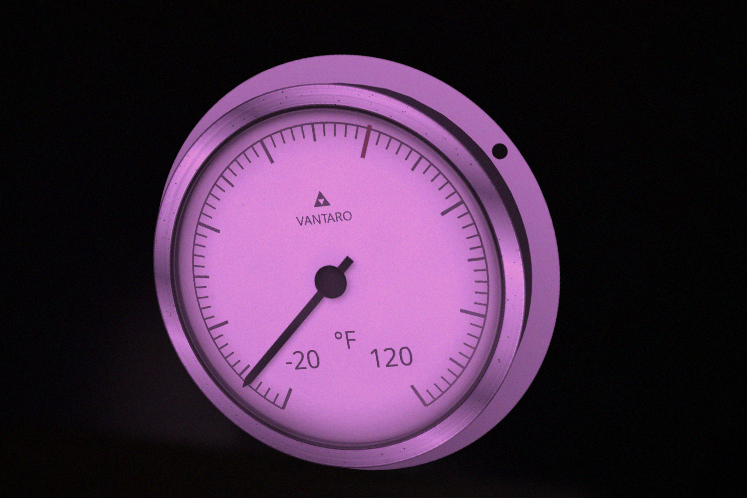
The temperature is -12°F
